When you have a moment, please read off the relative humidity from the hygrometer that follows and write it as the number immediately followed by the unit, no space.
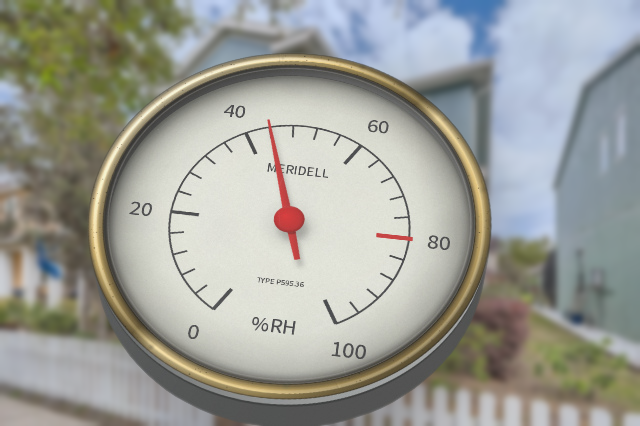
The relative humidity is 44%
